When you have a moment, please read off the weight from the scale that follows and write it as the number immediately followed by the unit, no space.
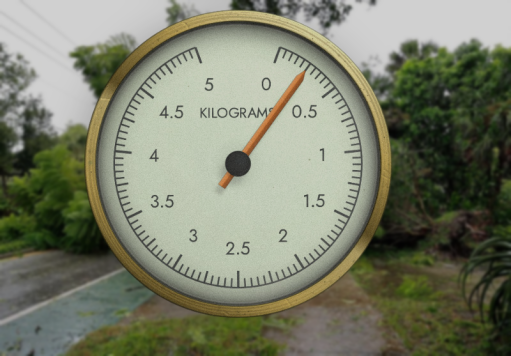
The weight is 0.25kg
